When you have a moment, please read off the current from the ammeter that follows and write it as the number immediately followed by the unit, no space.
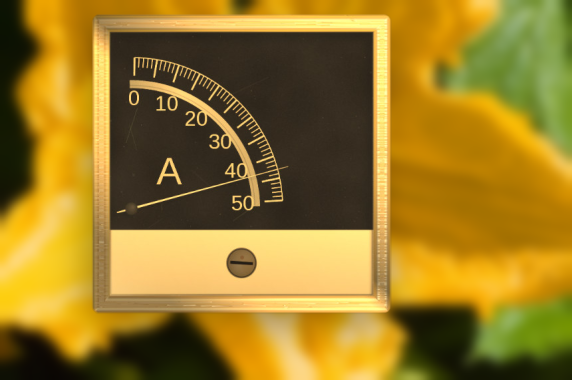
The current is 43A
